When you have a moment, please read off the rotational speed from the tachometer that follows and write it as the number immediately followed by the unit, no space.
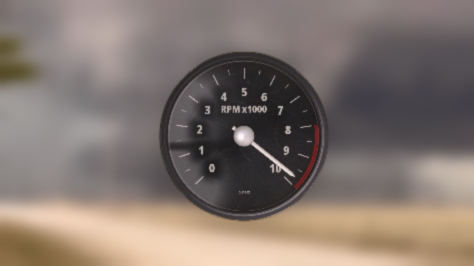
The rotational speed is 9750rpm
